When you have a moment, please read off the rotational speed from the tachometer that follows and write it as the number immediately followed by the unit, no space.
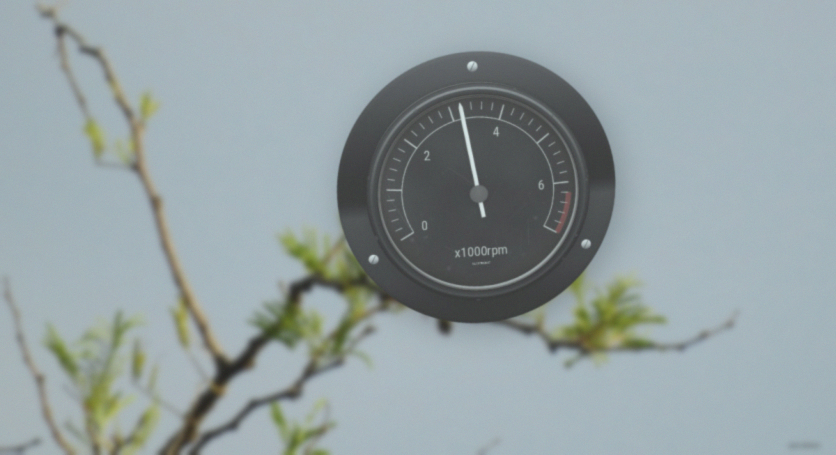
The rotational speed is 3200rpm
